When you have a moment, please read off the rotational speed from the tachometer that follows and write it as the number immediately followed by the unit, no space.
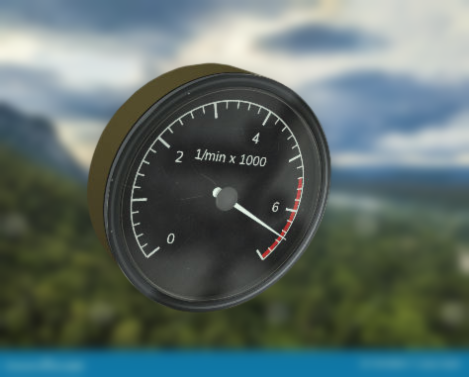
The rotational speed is 6500rpm
